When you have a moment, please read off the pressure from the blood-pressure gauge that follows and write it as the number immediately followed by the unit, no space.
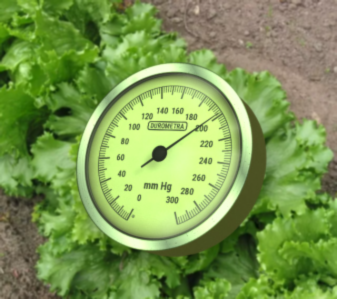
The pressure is 200mmHg
